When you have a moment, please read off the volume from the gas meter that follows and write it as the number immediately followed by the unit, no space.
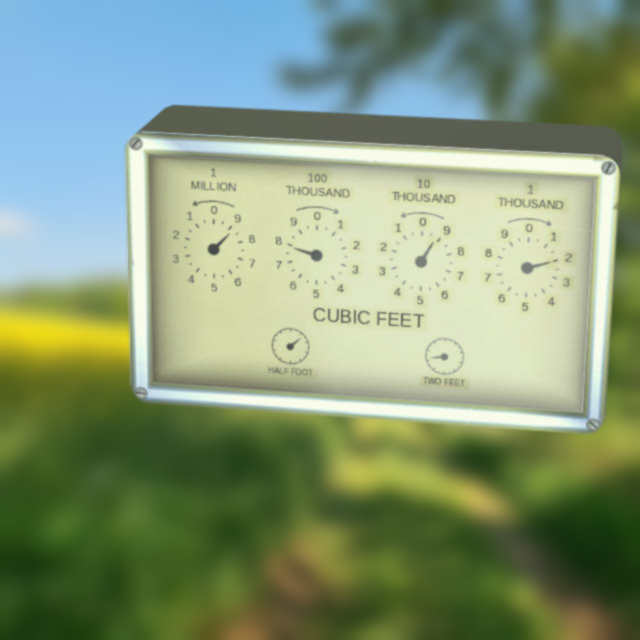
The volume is 879200ft³
